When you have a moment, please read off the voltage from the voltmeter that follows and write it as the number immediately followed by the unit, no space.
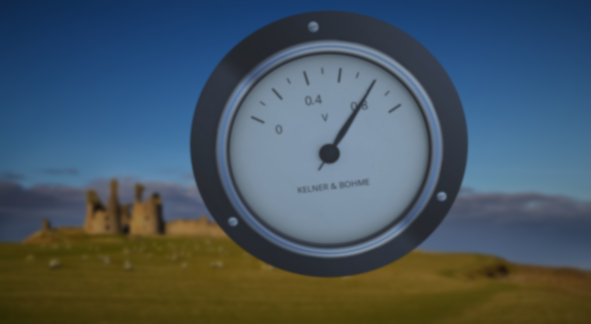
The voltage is 0.8V
